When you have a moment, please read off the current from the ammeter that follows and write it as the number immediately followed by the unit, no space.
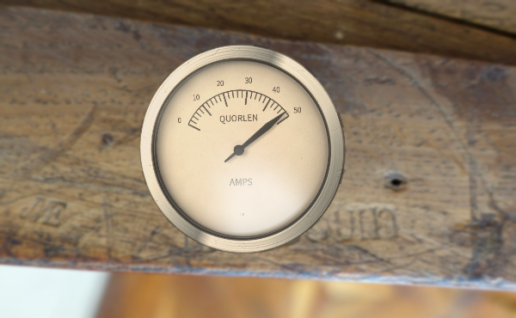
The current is 48A
